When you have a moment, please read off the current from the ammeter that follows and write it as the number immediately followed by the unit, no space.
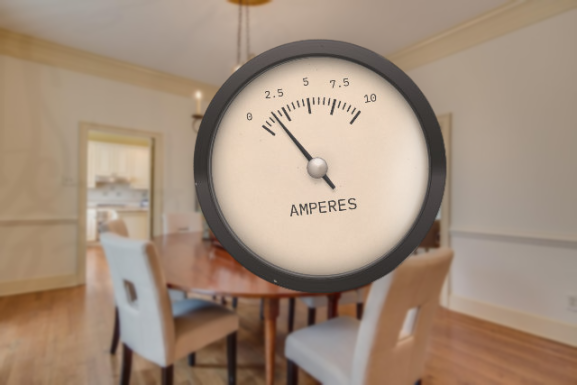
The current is 1.5A
